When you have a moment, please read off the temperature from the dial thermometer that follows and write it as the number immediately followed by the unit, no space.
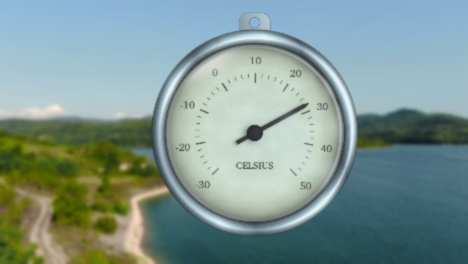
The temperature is 28°C
